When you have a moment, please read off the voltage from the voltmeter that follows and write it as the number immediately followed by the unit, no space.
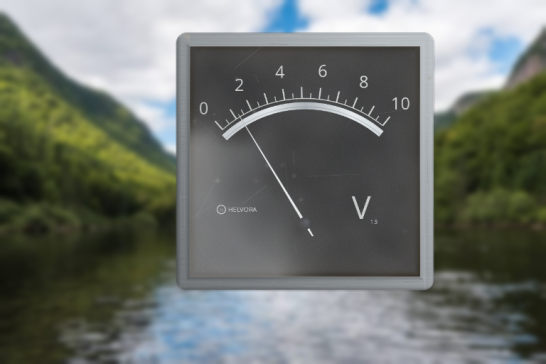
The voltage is 1.25V
